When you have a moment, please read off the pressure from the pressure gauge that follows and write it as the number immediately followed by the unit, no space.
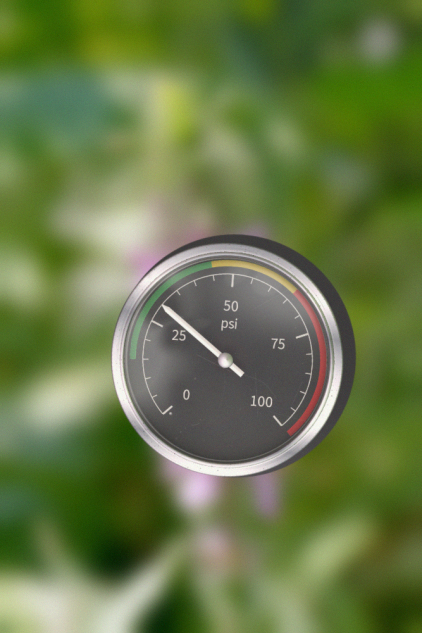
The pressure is 30psi
